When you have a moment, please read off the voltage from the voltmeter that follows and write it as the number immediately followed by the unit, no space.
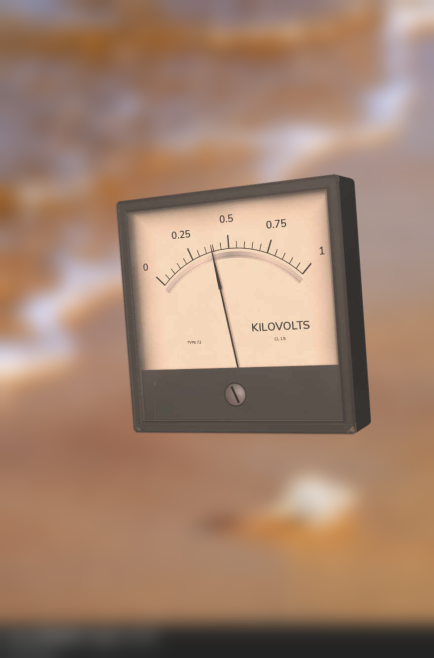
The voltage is 0.4kV
